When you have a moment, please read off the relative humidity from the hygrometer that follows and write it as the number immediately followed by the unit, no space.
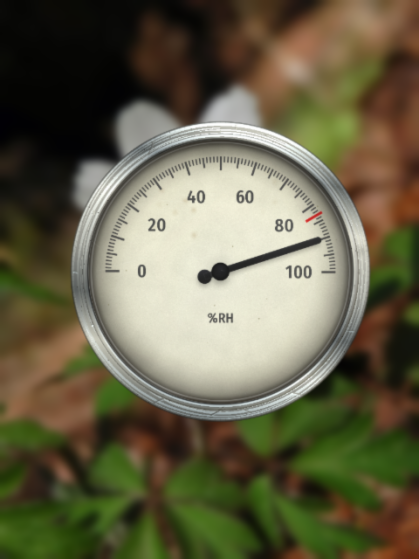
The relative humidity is 90%
